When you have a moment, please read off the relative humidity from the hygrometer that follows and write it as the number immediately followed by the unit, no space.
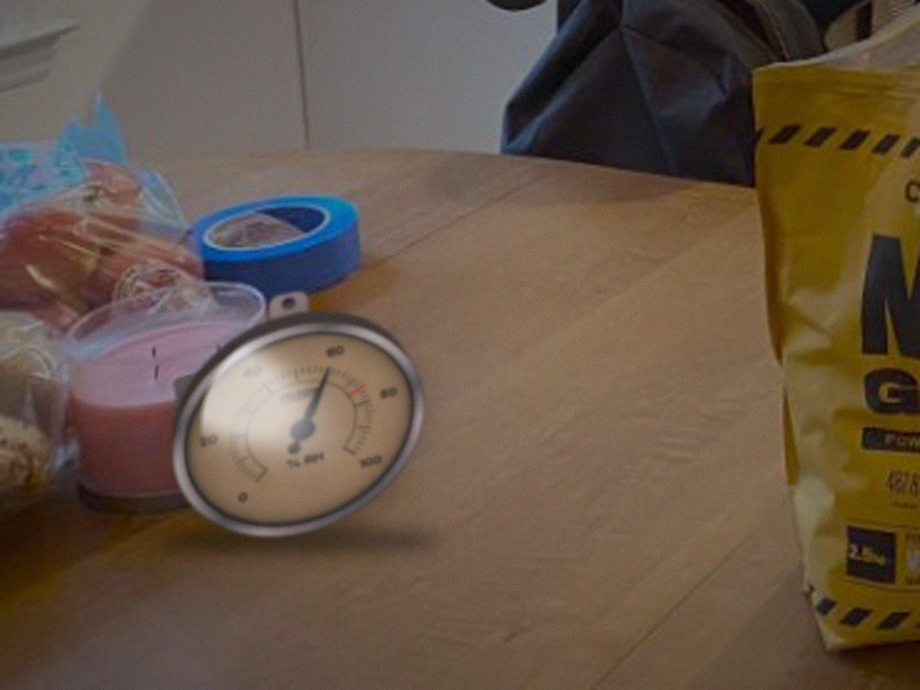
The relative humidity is 60%
